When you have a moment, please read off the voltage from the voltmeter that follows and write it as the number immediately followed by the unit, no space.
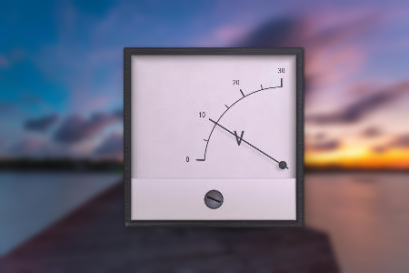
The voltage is 10V
